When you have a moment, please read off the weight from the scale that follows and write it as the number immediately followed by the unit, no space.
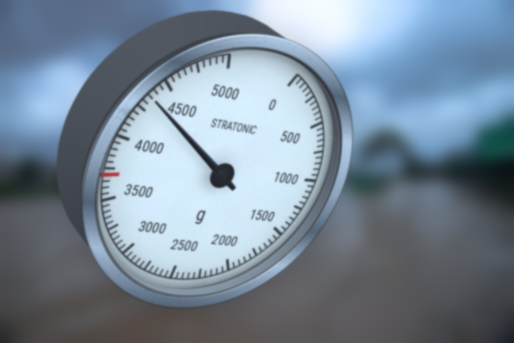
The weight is 4350g
